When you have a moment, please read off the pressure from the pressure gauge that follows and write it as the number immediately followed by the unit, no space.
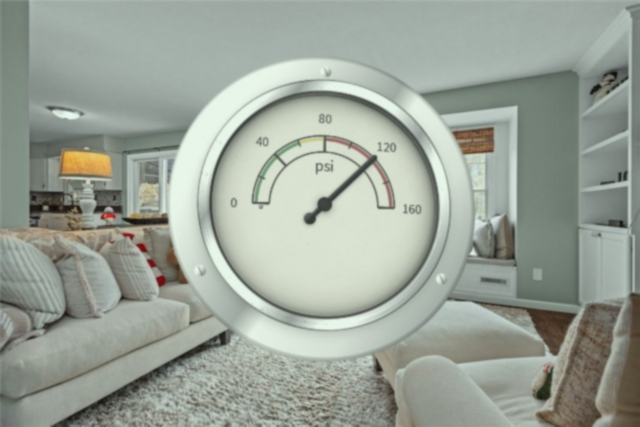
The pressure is 120psi
